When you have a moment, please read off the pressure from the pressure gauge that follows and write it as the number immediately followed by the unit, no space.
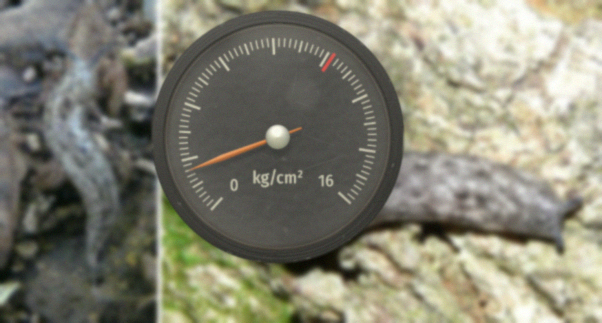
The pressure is 1.6kg/cm²
